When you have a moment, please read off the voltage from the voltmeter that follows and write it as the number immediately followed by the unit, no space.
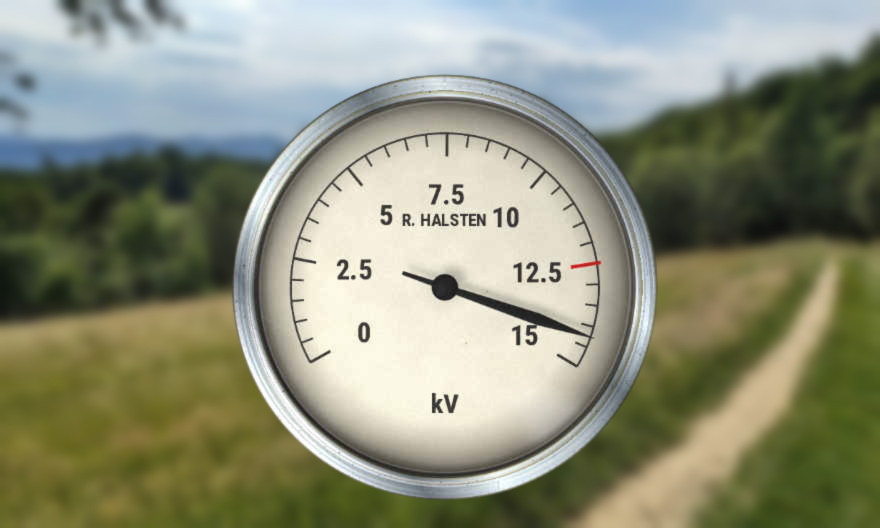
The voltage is 14.25kV
